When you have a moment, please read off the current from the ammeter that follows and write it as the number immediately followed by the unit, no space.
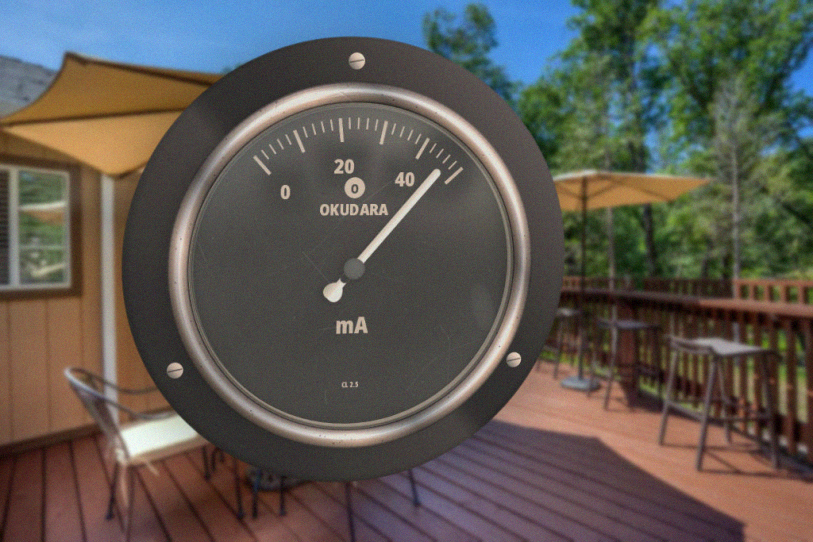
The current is 46mA
